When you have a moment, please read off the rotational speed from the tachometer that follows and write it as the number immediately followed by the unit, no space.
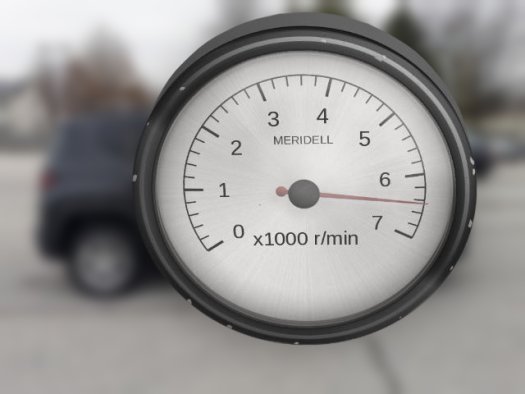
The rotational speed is 6400rpm
